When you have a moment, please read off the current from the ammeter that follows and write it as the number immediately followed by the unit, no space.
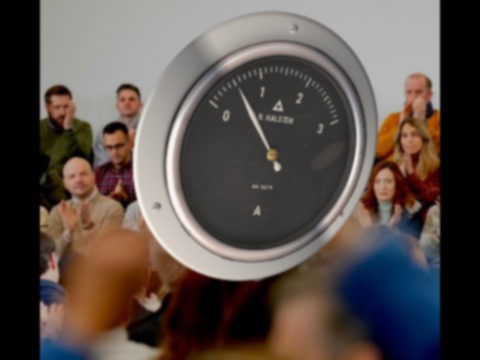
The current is 0.5A
